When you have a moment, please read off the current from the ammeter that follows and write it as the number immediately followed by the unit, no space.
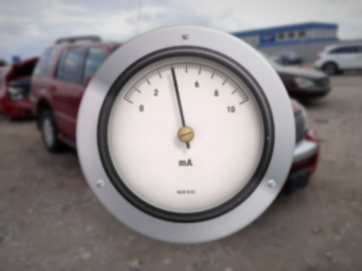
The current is 4mA
